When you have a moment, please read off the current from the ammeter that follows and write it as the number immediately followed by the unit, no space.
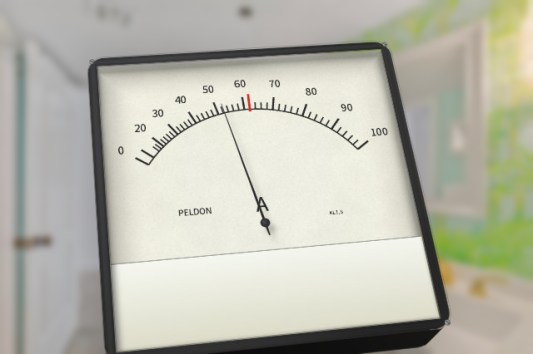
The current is 52A
